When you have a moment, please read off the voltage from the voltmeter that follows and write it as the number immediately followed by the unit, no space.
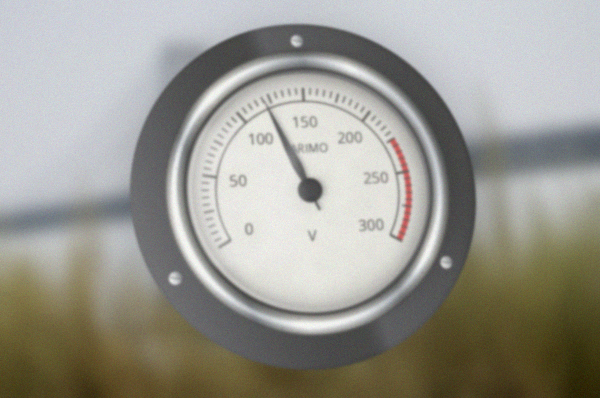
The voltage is 120V
